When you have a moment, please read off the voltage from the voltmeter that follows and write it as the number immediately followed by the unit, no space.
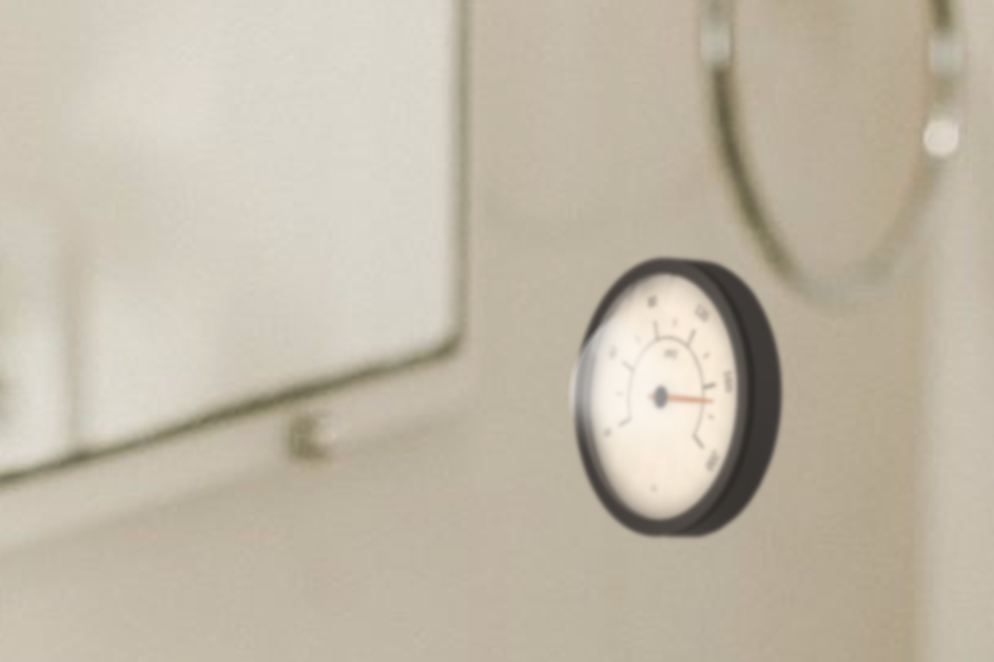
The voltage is 170mV
